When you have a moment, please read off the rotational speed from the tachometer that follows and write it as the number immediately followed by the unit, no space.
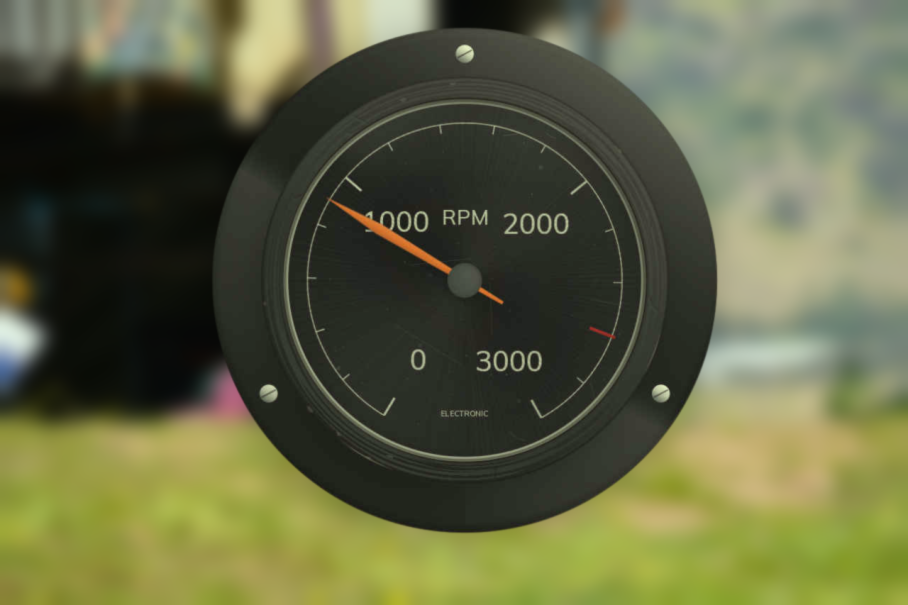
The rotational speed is 900rpm
